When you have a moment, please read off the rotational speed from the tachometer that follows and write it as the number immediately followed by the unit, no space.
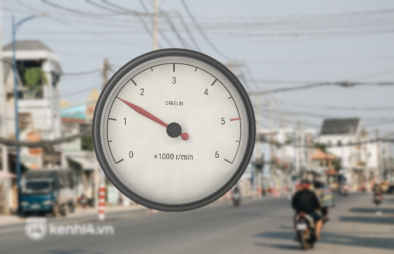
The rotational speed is 1500rpm
